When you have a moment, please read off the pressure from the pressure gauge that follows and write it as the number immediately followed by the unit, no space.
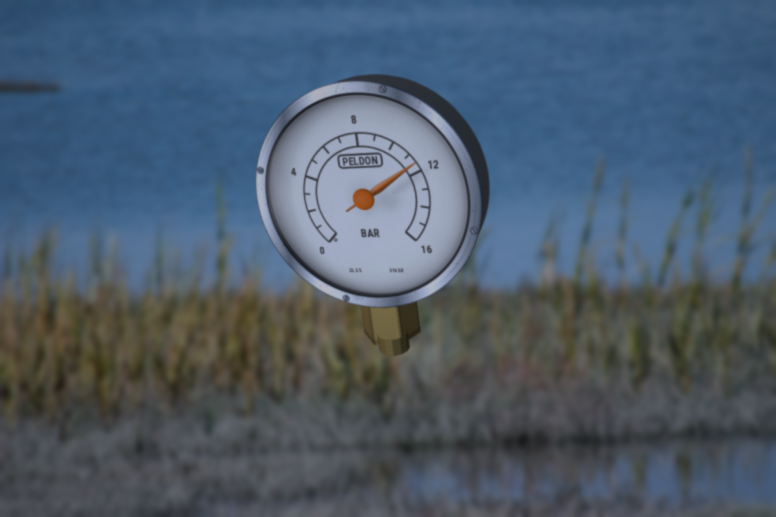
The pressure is 11.5bar
